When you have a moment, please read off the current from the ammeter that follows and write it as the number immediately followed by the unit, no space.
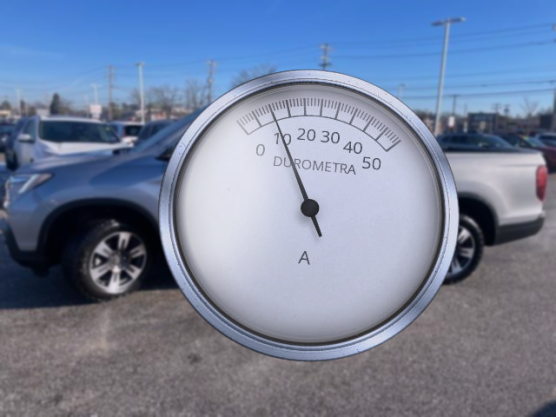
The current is 10A
